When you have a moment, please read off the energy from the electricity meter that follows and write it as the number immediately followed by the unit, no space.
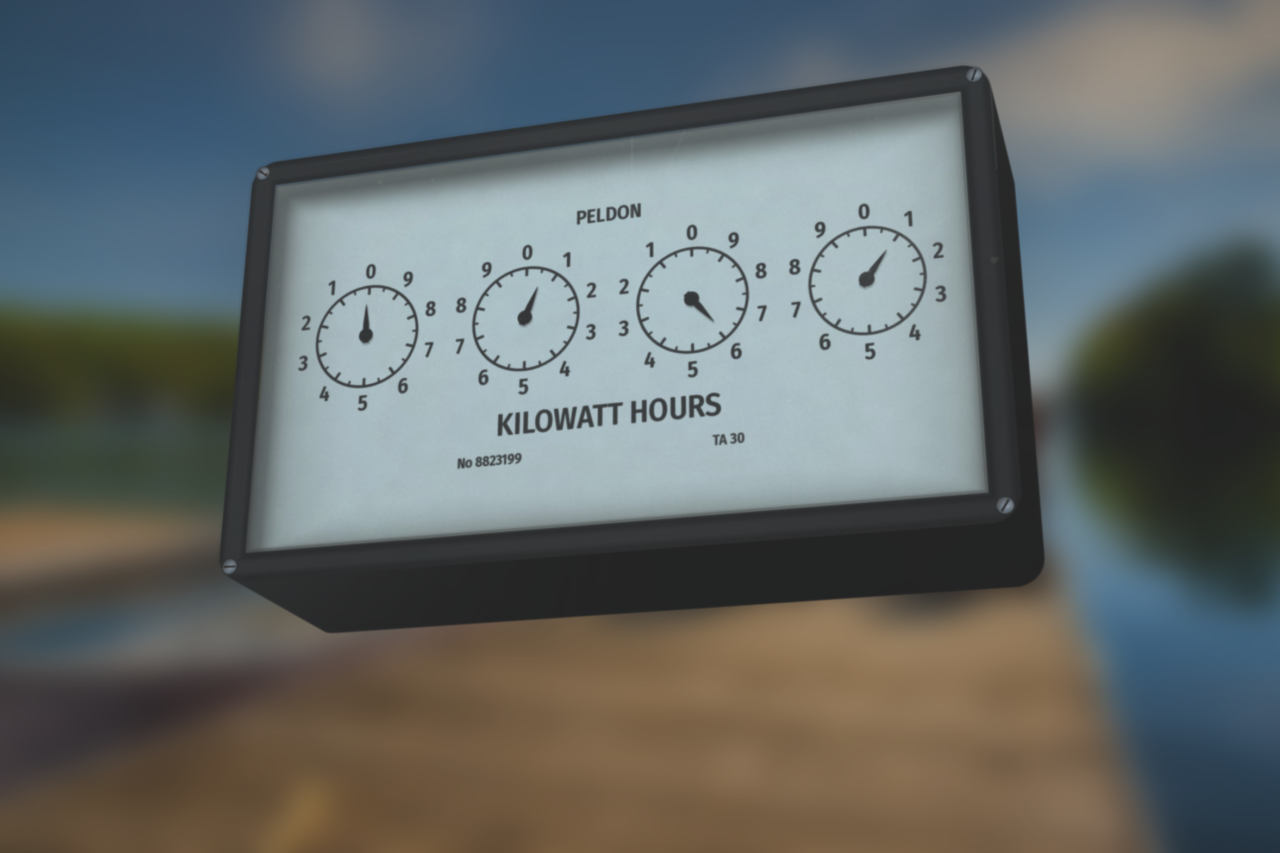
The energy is 61kWh
